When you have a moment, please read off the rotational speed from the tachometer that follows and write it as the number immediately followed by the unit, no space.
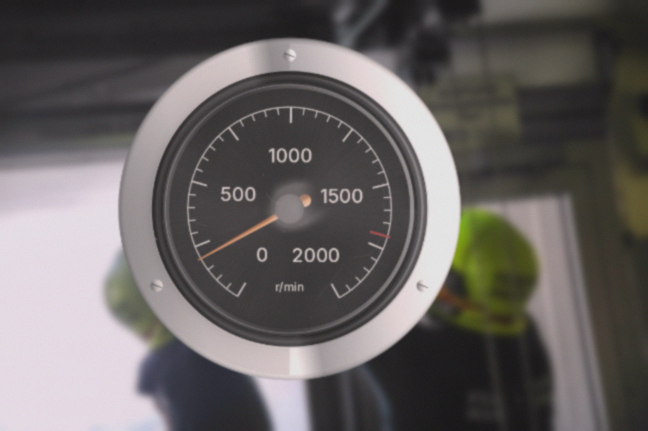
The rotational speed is 200rpm
